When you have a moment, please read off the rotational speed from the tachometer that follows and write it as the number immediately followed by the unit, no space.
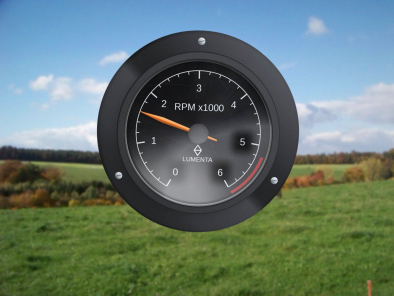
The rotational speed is 1600rpm
